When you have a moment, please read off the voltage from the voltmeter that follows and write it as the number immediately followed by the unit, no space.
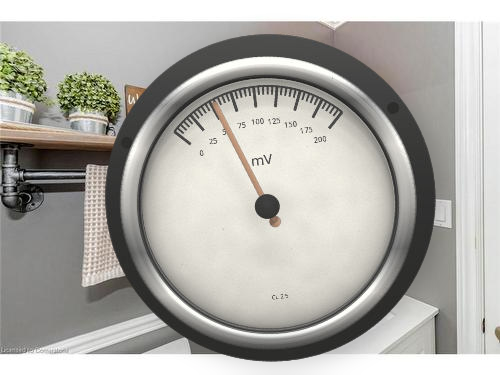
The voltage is 55mV
